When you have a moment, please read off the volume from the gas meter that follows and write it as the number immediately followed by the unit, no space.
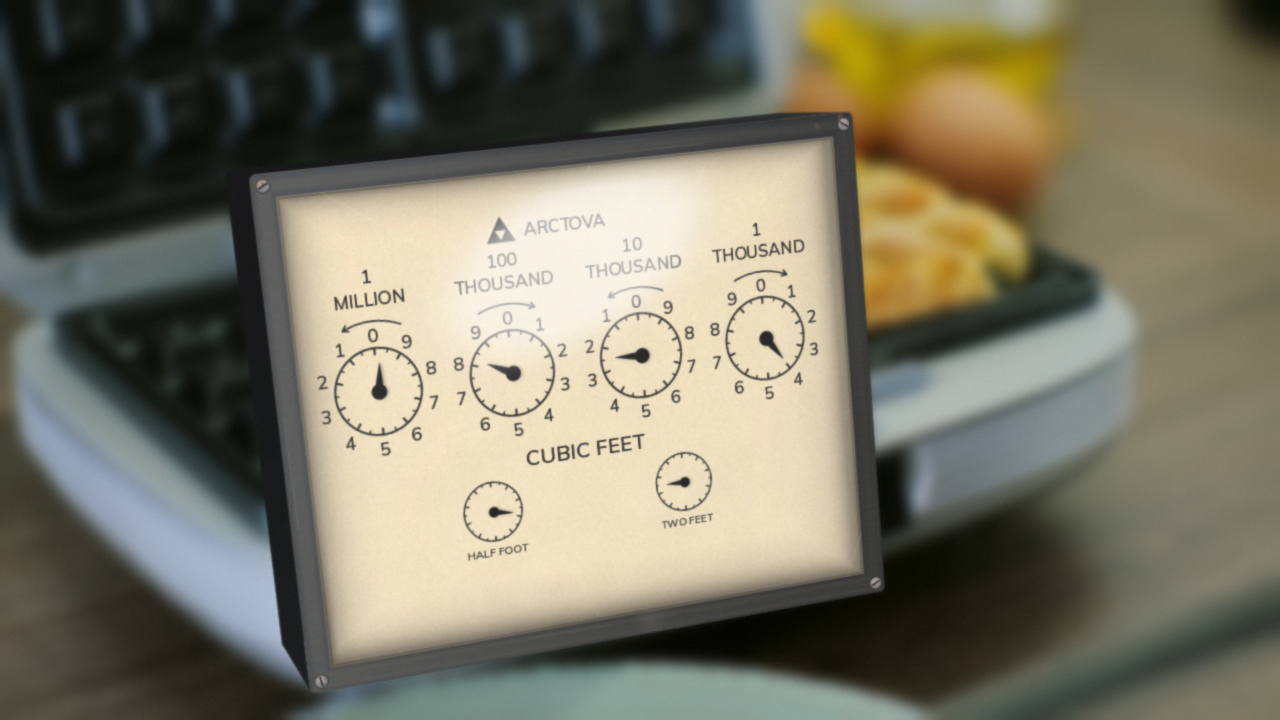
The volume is 982400ft³
